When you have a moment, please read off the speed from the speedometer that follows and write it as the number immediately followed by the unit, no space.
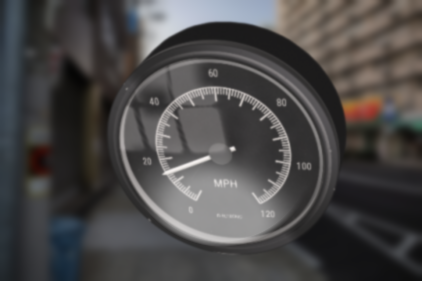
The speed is 15mph
